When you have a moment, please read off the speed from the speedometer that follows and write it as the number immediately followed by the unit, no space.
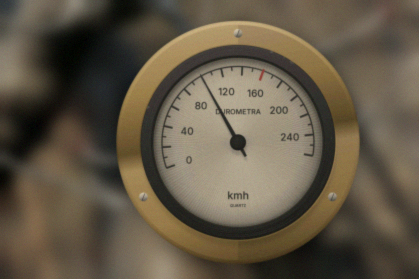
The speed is 100km/h
